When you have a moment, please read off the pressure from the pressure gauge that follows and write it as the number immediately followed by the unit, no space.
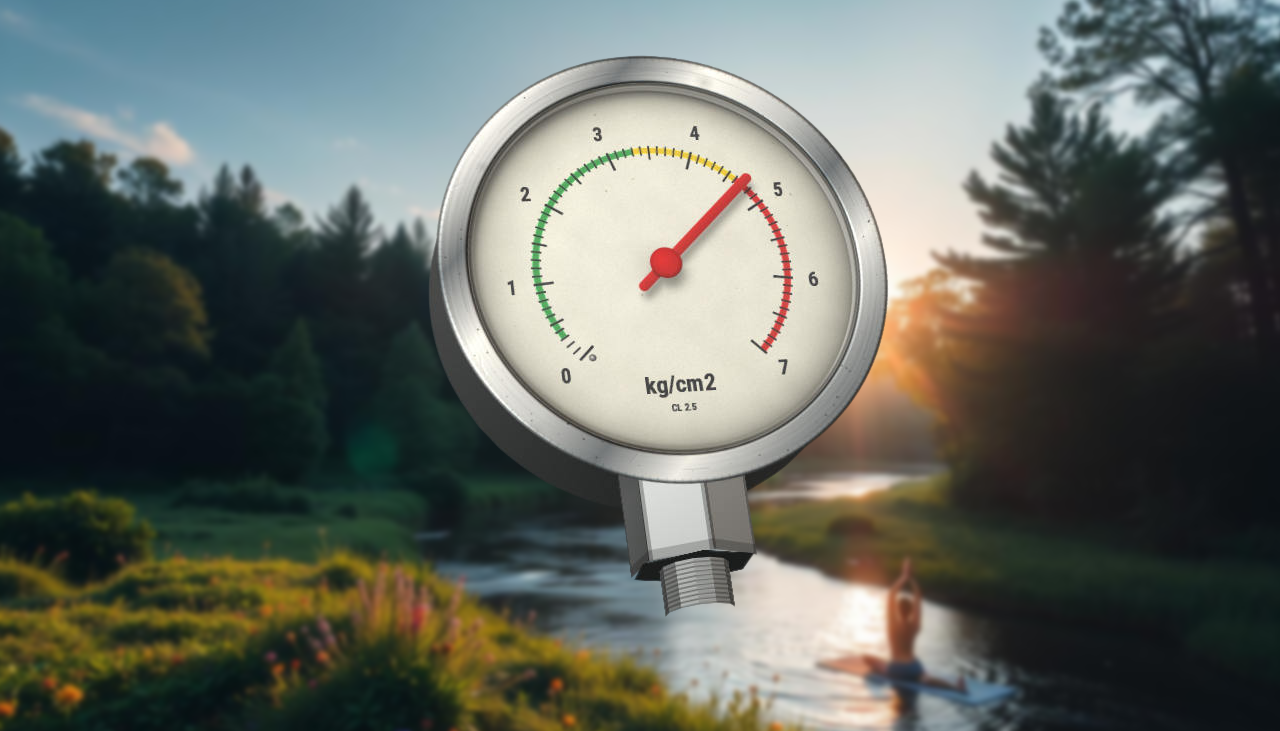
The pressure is 4.7kg/cm²
